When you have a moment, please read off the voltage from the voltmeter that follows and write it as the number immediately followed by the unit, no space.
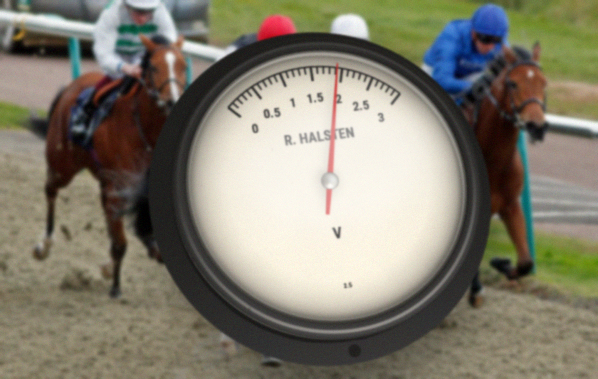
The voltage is 1.9V
